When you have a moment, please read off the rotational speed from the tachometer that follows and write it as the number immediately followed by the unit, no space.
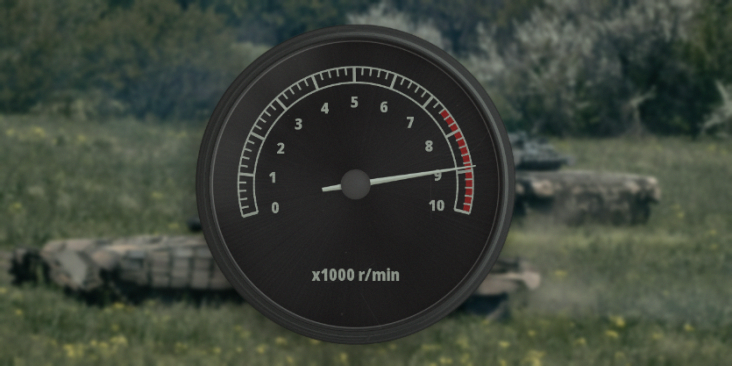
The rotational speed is 8900rpm
